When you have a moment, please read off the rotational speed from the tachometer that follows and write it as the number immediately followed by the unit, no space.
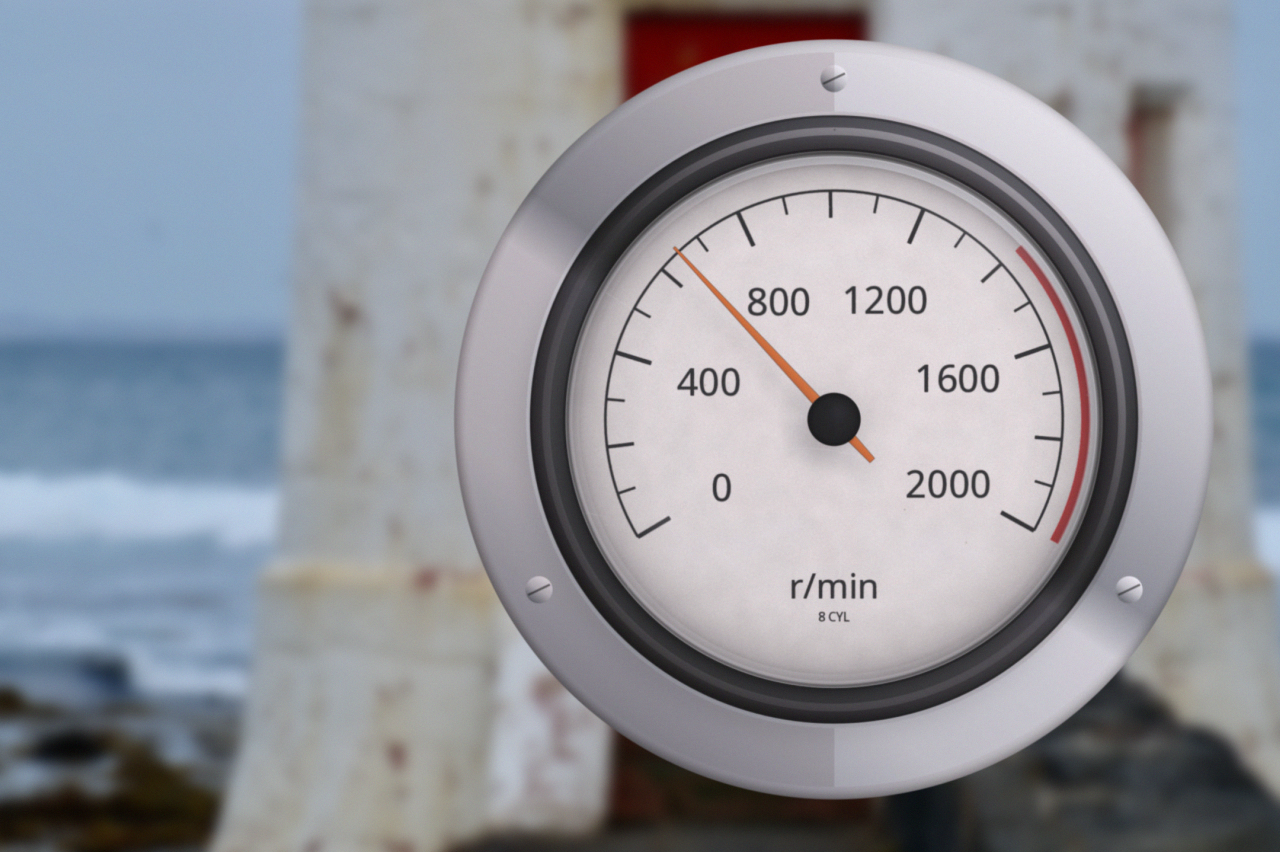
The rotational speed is 650rpm
